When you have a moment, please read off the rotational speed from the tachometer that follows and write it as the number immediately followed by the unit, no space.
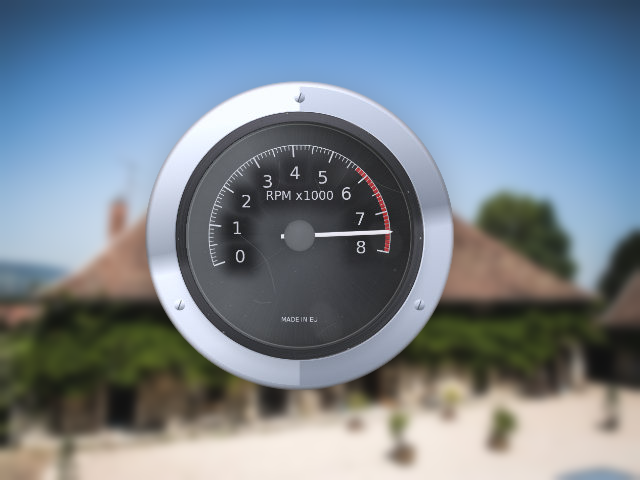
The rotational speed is 7500rpm
